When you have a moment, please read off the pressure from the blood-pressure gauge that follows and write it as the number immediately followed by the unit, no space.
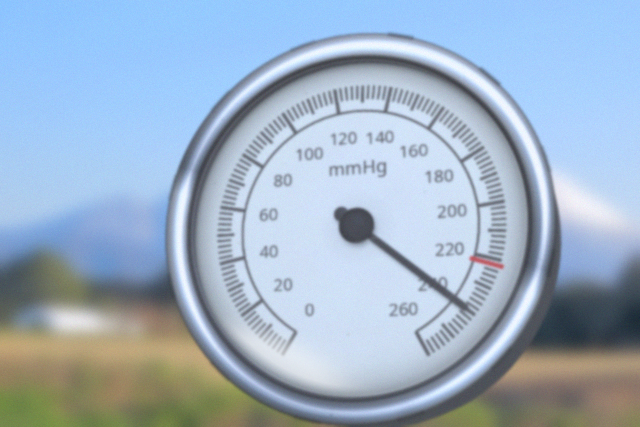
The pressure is 240mmHg
